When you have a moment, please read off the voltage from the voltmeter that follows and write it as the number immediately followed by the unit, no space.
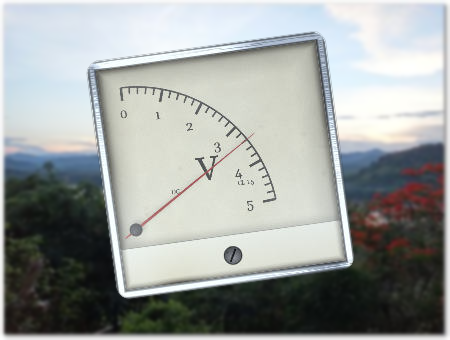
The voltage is 3.4V
